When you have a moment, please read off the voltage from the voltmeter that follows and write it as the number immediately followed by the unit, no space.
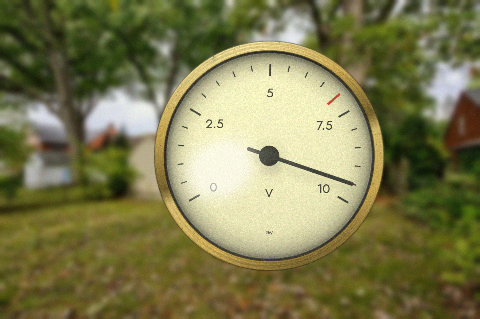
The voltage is 9.5V
